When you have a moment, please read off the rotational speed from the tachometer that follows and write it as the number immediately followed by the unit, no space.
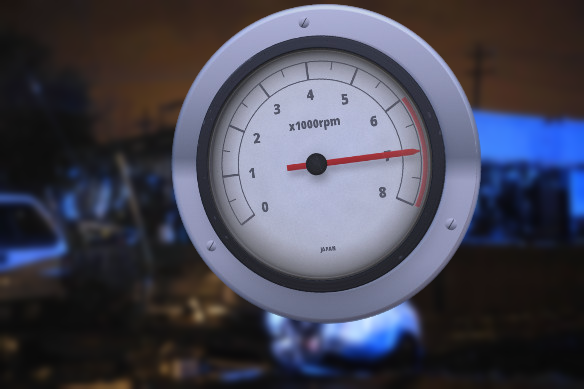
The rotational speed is 7000rpm
